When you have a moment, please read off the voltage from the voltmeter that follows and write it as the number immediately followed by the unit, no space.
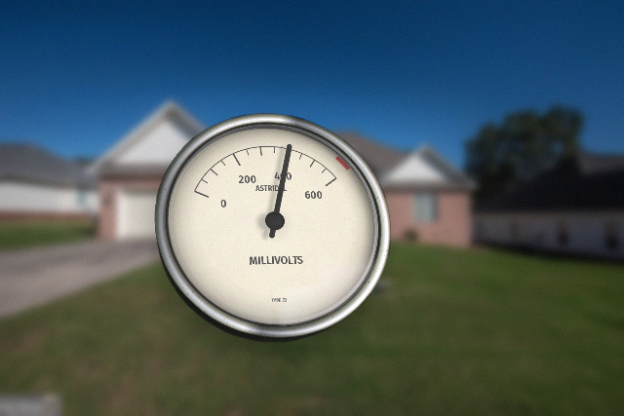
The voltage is 400mV
